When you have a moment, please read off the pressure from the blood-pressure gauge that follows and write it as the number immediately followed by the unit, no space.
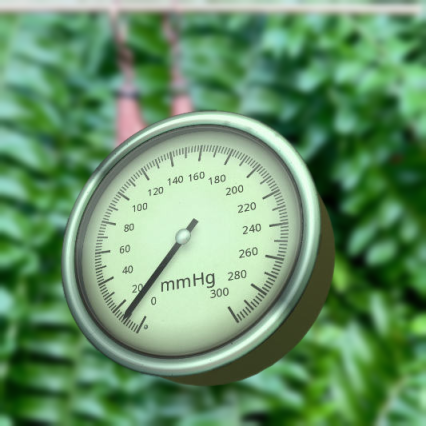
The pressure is 10mmHg
